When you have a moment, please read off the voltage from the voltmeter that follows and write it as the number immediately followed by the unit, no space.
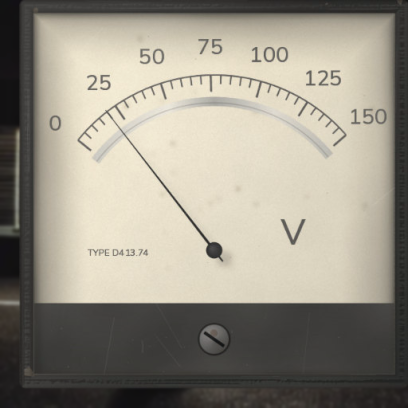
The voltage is 20V
